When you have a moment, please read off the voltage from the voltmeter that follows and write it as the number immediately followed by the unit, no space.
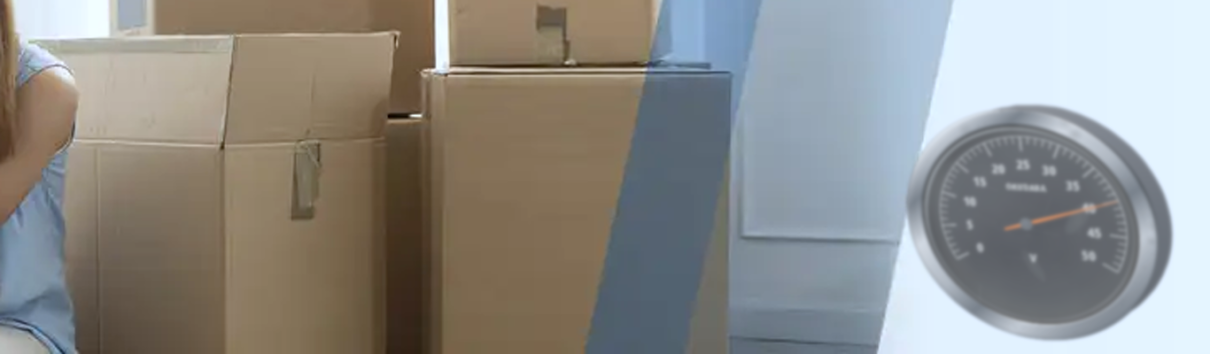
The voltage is 40V
